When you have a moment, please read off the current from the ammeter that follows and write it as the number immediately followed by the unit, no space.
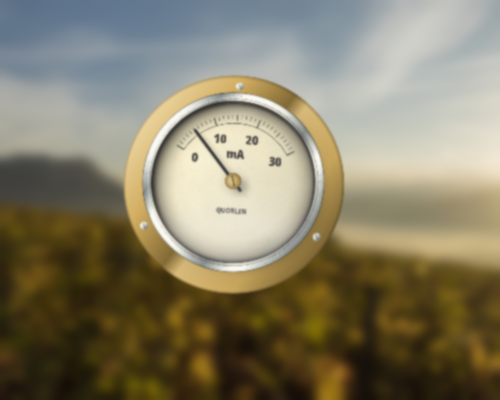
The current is 5mA
